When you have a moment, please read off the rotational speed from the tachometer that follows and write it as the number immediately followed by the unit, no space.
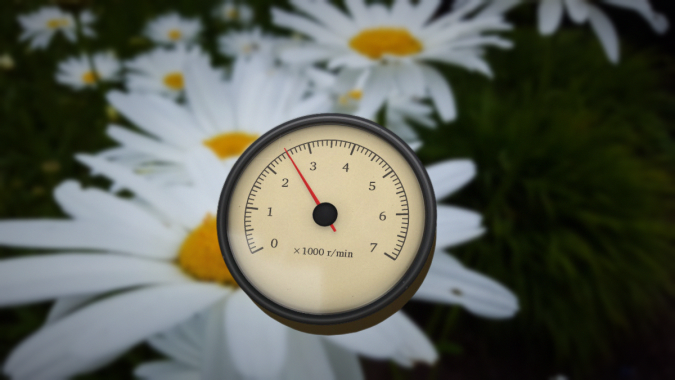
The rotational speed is 2500rpm
